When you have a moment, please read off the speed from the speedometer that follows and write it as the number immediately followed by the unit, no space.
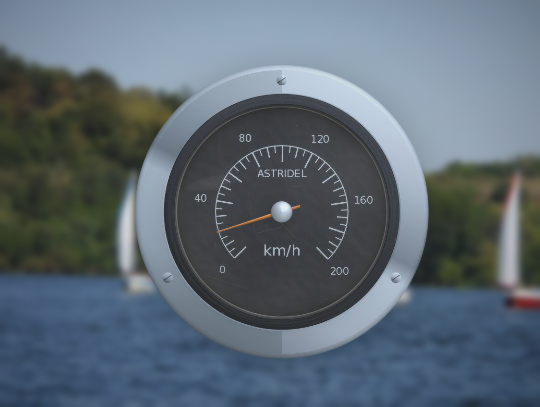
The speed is 20km/h
